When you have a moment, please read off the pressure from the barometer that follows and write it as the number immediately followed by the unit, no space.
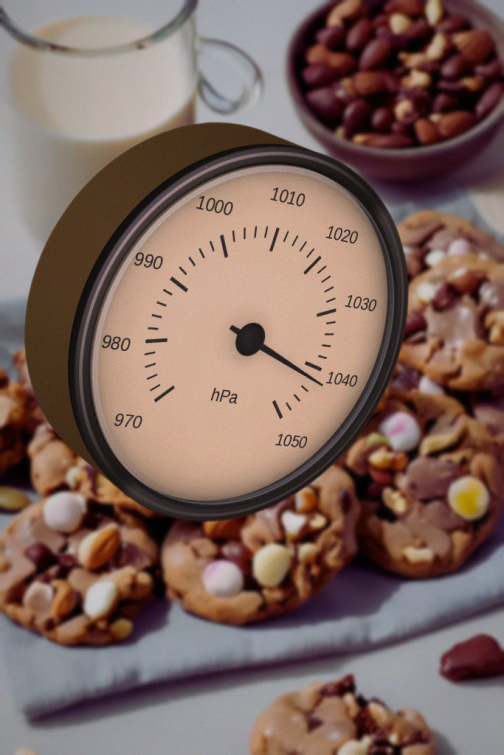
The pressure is 1042hPa
